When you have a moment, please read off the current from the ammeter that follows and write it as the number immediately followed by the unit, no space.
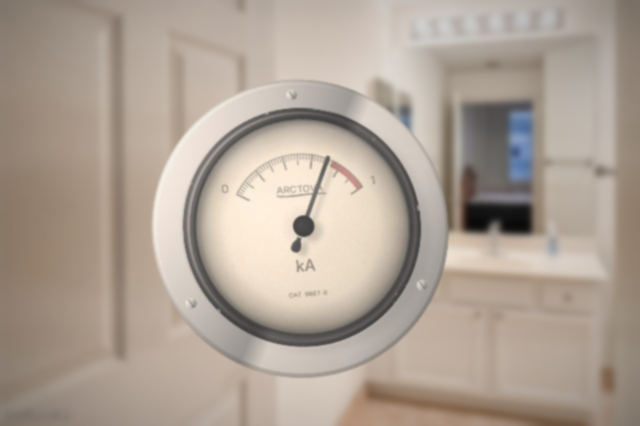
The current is 0.7kA
